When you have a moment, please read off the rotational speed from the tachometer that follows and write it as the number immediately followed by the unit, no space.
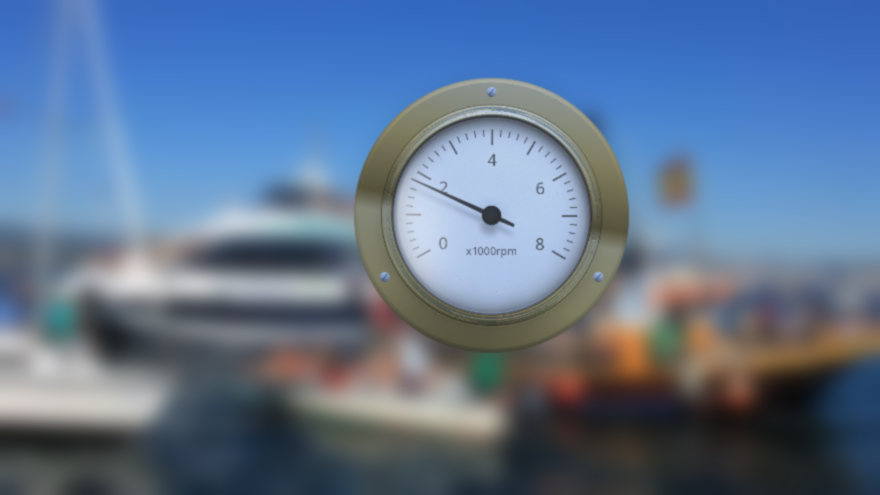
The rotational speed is 1800rpm
